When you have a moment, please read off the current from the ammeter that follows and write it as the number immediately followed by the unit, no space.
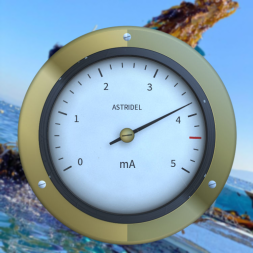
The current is 3.8mA
